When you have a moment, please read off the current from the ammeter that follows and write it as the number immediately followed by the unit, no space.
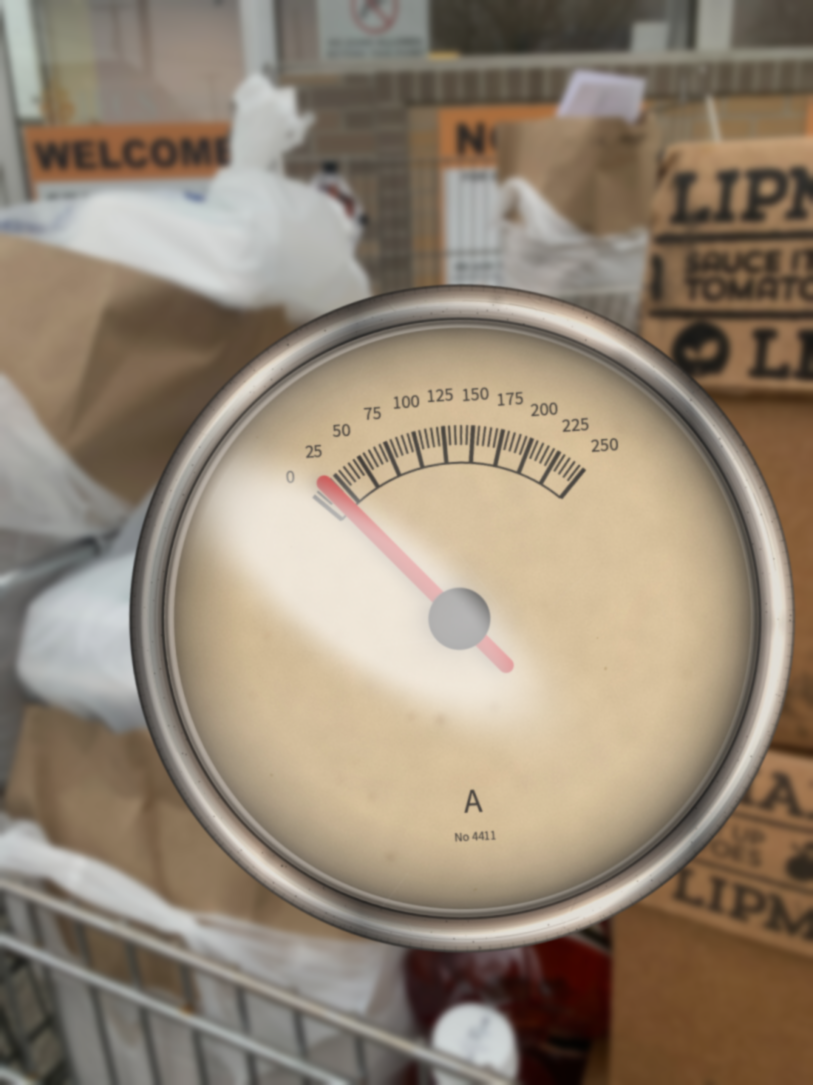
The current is 15A
